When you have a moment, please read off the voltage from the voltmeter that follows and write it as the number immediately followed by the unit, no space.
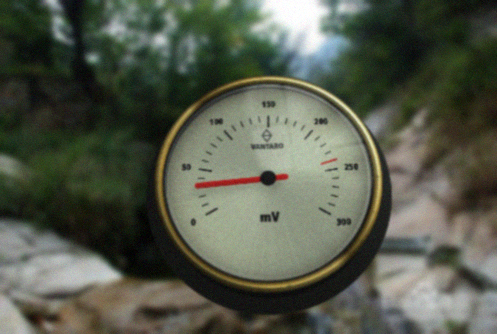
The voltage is 30mV
